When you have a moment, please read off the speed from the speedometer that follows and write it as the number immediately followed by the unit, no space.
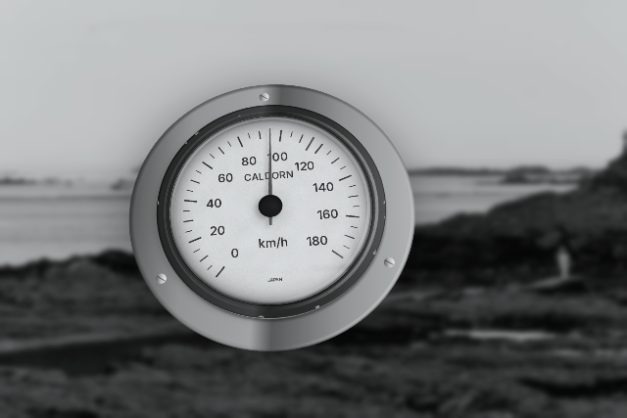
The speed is 95km/h
